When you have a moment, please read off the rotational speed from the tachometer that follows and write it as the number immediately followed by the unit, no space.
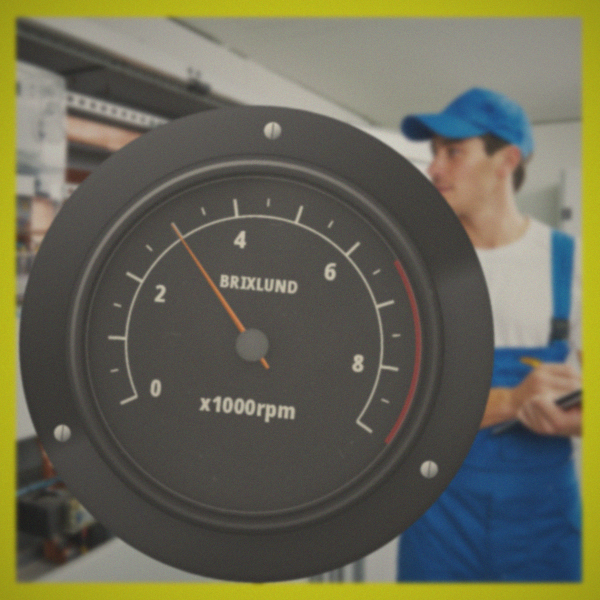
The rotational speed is 3000rpm
